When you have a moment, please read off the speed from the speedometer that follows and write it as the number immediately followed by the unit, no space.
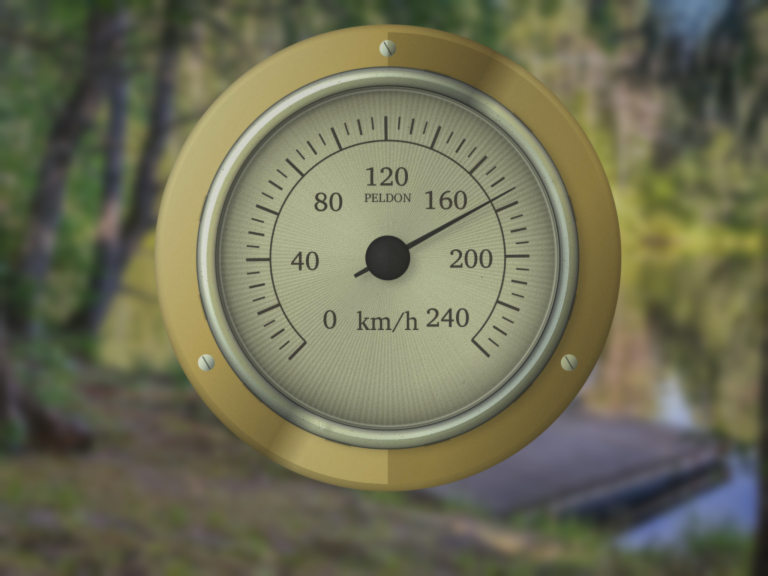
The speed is 175km/h
